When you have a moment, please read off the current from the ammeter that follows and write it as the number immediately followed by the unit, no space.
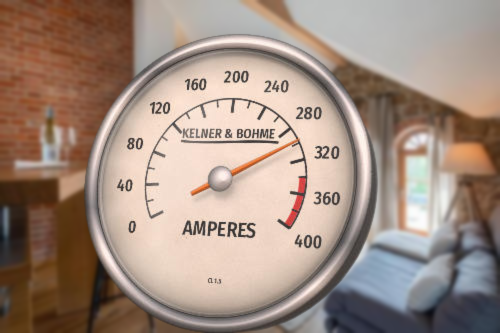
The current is 300A
